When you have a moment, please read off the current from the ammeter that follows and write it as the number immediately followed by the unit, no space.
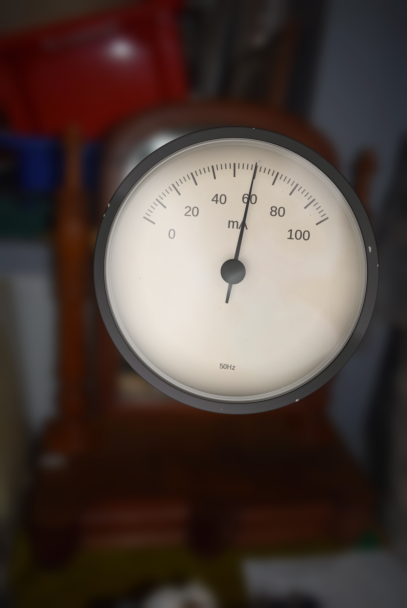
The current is 60mA
